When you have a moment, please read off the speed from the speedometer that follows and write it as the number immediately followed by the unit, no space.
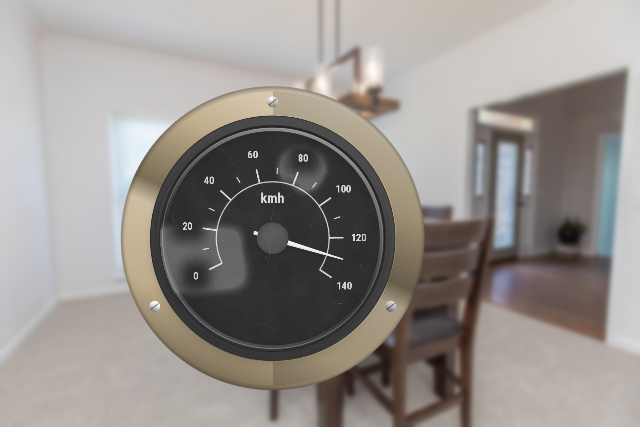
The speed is 130km/h
